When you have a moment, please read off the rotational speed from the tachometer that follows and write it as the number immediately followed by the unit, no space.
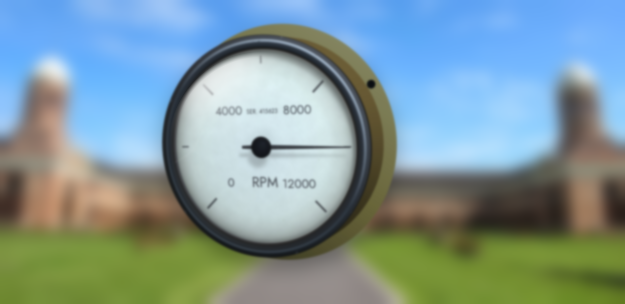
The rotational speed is 10000rpm
